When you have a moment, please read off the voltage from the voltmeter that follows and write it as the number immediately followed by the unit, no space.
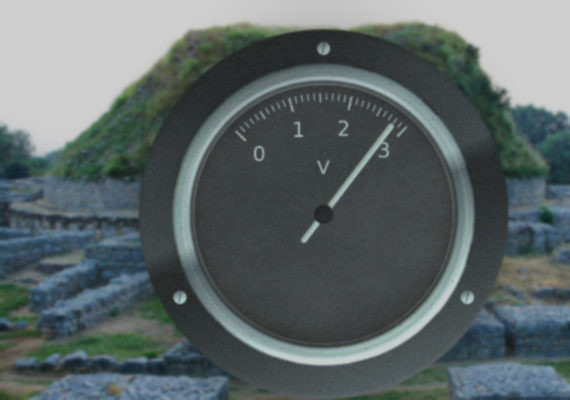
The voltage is 2.8V
